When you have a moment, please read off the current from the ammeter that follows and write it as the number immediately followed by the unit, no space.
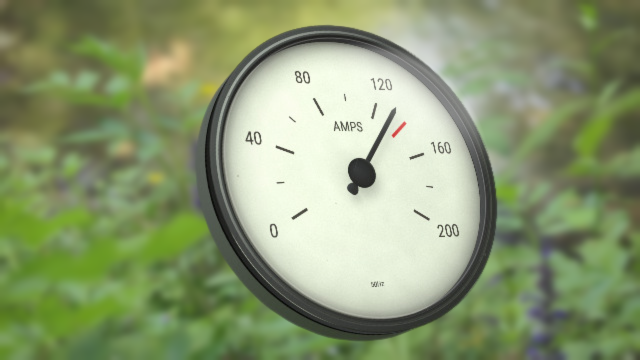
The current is 130A
